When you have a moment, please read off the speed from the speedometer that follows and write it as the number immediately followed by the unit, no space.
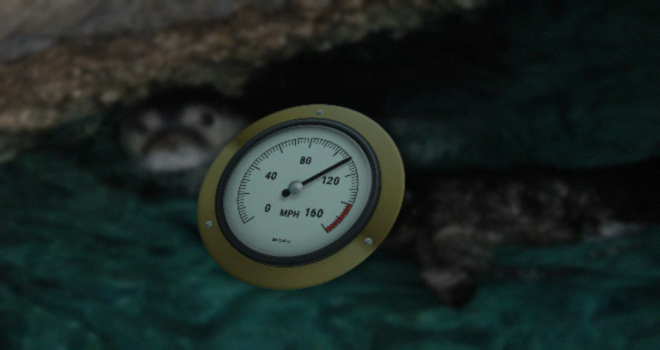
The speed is 110mph
